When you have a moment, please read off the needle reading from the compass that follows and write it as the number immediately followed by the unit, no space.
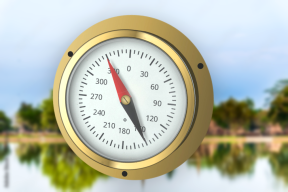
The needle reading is 330°
